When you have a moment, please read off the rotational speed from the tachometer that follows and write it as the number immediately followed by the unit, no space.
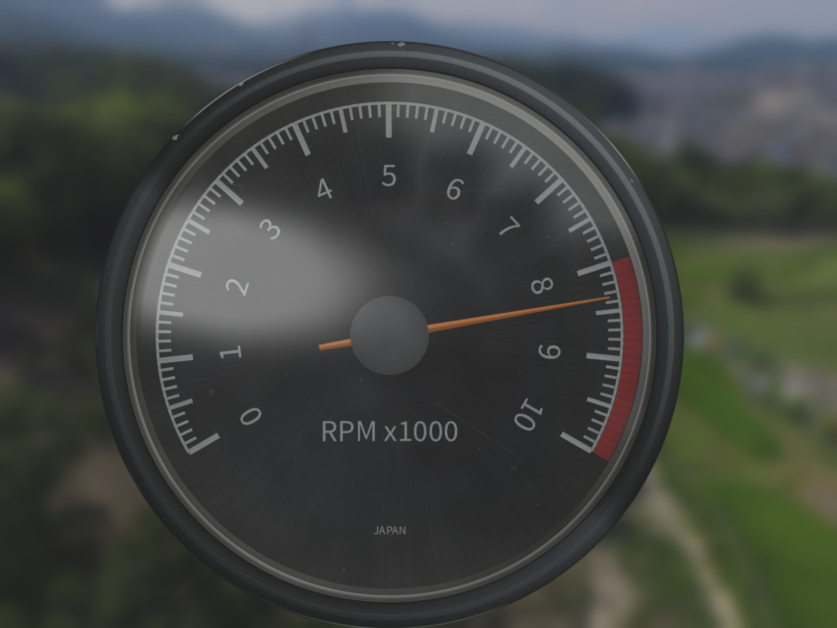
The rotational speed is 8350rpm
